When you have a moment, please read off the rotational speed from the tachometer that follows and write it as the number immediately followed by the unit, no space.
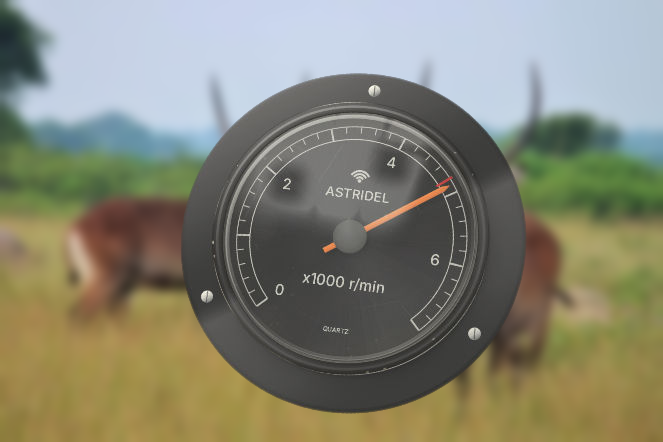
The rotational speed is 4900rpm
